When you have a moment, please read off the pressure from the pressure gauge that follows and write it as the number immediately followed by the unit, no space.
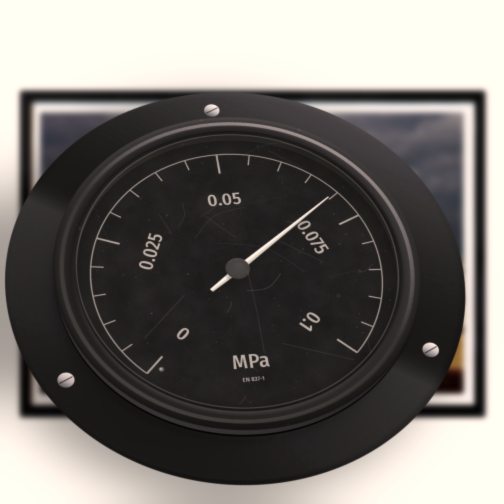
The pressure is 0.07MPa
